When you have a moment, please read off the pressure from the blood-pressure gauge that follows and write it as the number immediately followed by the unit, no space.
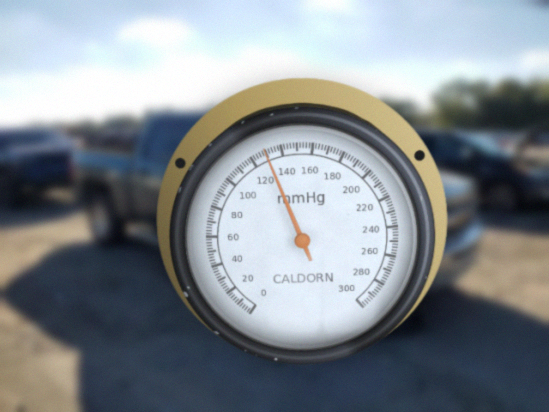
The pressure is 130mmHg
